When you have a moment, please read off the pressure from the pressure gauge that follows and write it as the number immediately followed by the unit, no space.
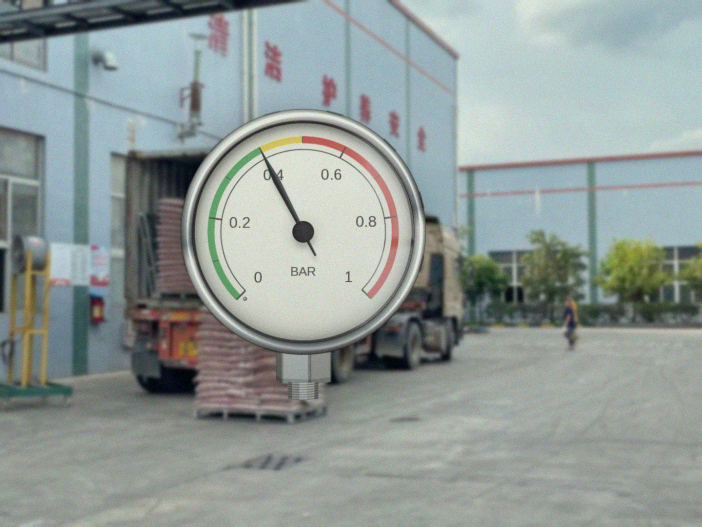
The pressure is 0.4bar
